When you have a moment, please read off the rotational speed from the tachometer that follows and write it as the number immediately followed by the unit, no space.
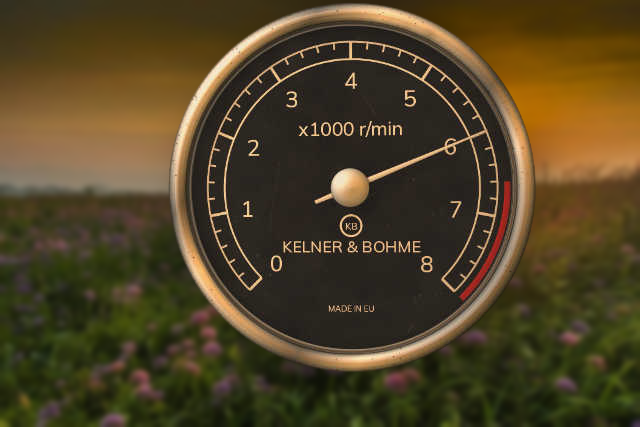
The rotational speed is 6000rpm
